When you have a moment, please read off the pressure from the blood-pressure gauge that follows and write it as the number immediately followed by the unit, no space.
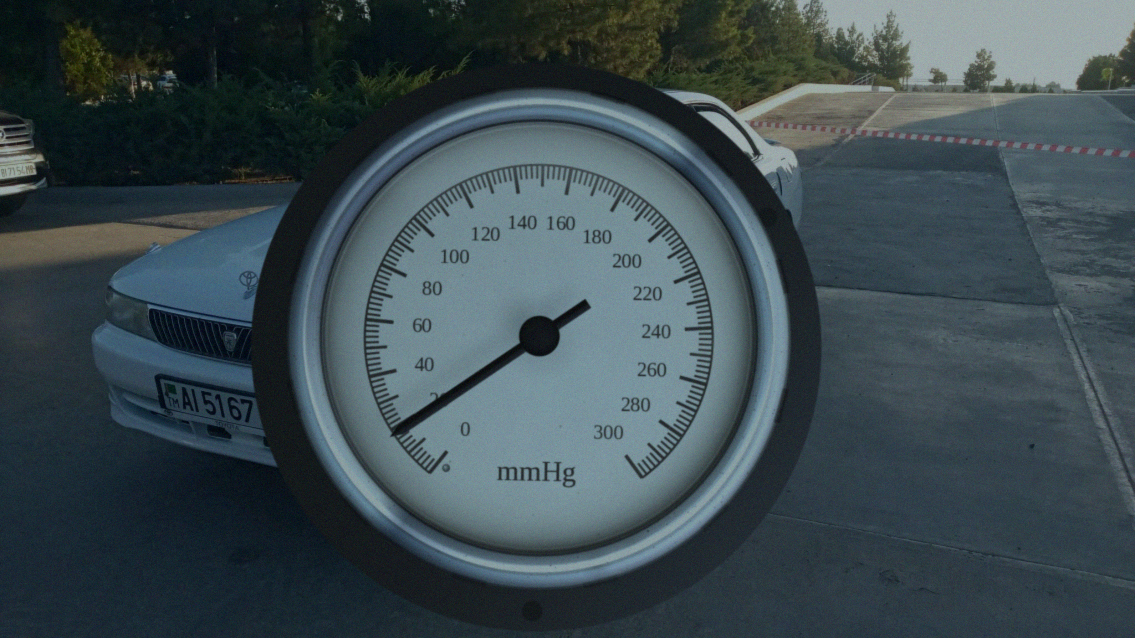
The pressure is 18mmHg
